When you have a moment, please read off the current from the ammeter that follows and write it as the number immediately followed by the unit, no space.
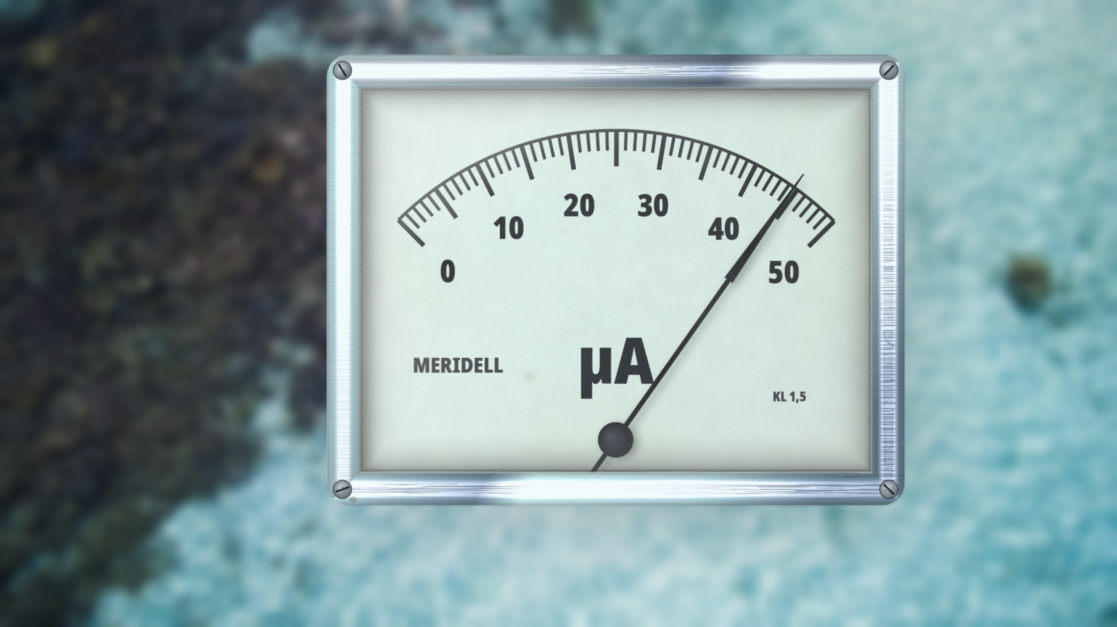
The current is 44.5µA
